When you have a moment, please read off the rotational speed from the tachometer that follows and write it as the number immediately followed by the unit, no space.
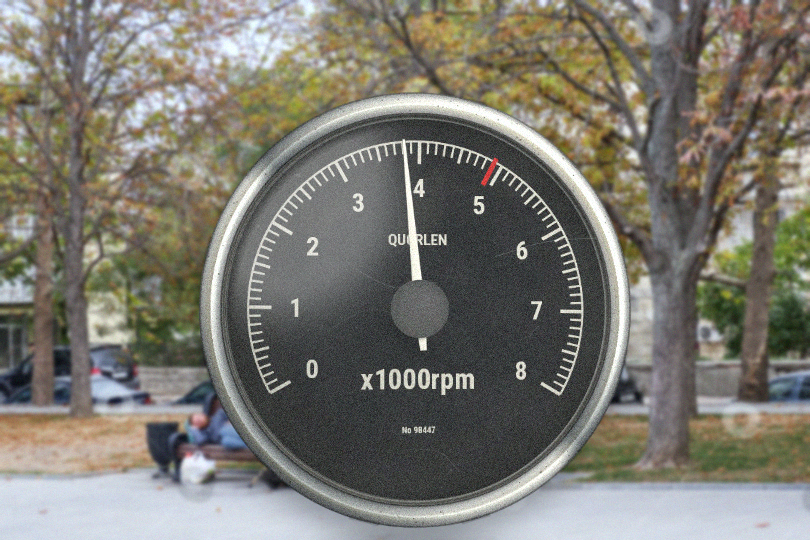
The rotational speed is 3800rpm
